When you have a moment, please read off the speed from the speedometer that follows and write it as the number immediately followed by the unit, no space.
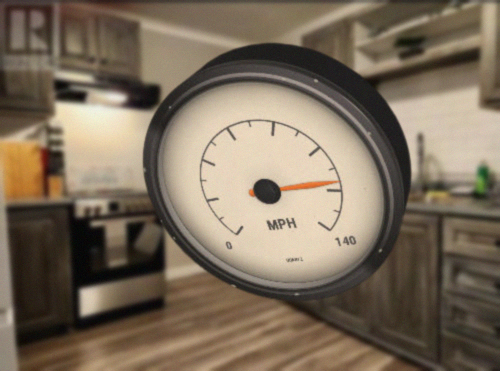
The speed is 115mph
